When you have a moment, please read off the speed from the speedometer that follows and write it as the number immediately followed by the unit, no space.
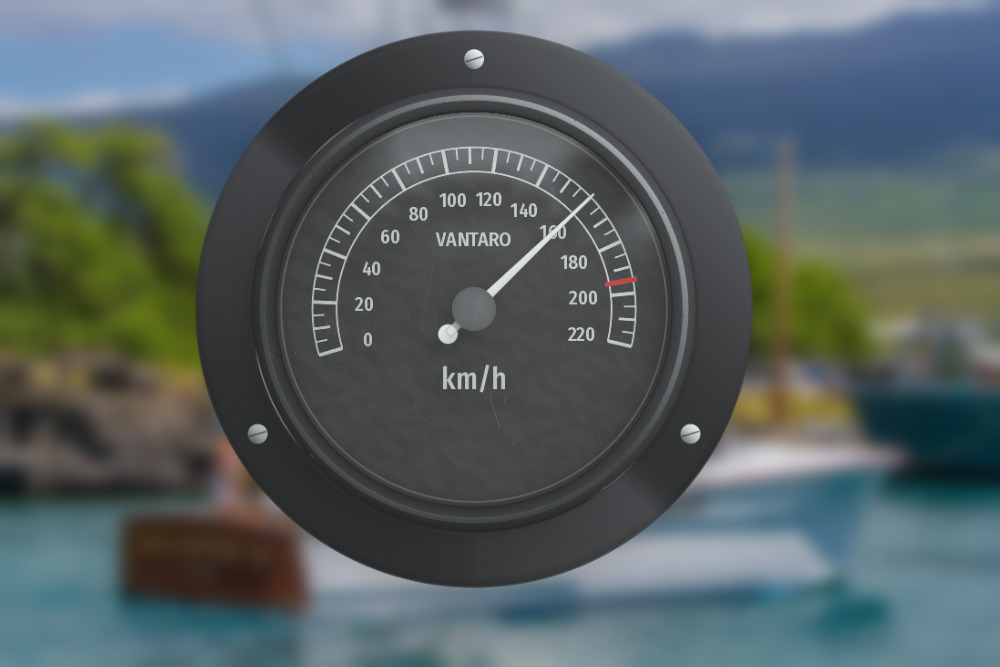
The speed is 160km/h
